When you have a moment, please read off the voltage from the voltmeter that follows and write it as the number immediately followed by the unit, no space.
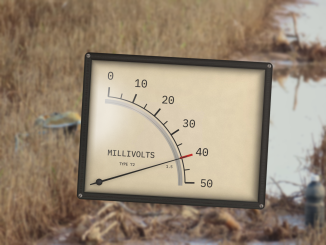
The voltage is 40mV
